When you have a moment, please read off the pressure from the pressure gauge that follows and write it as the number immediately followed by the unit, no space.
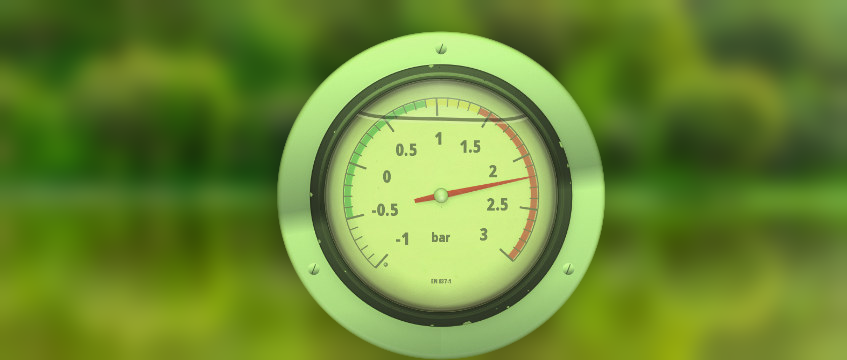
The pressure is 2.2bar
